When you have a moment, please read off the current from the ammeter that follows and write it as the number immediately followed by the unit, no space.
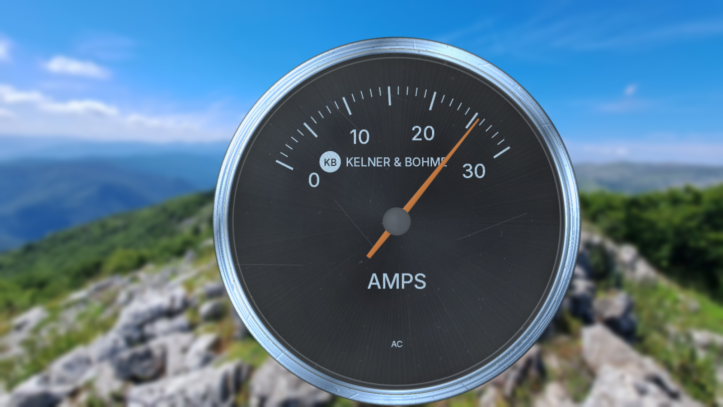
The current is 25.5A
